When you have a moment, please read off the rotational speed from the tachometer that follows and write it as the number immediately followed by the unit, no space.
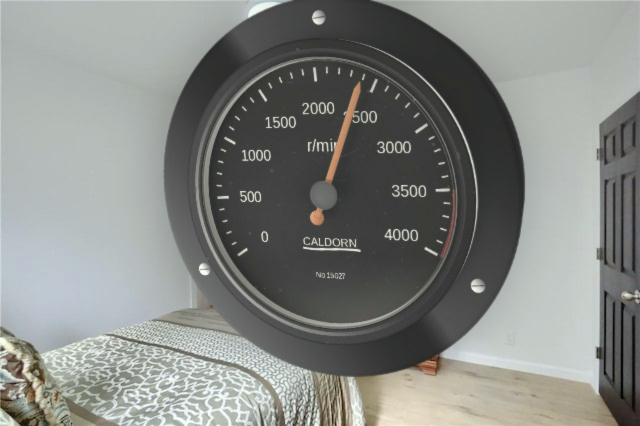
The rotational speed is 2400rpm
